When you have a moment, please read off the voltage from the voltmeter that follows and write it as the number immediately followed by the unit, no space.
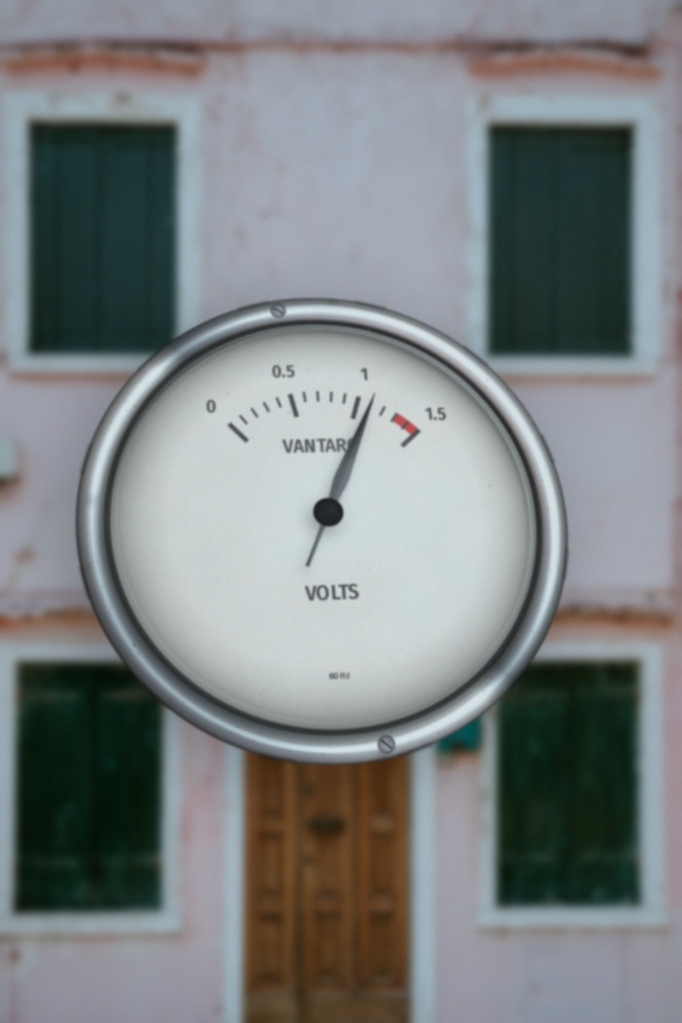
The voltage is 1.1V
